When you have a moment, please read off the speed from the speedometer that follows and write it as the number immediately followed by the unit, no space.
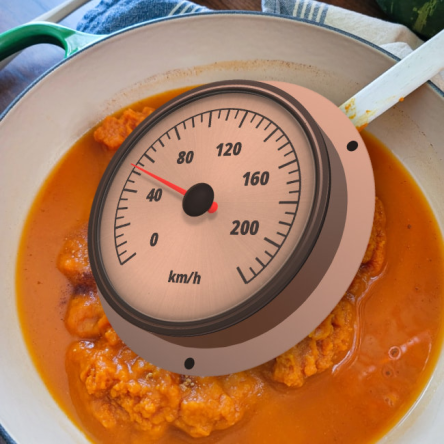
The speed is 52.5km/h
